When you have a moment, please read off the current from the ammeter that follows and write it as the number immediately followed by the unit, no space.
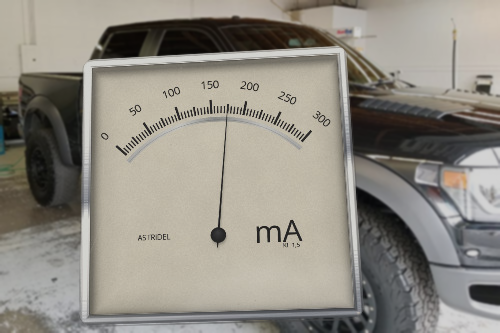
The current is 175mA
